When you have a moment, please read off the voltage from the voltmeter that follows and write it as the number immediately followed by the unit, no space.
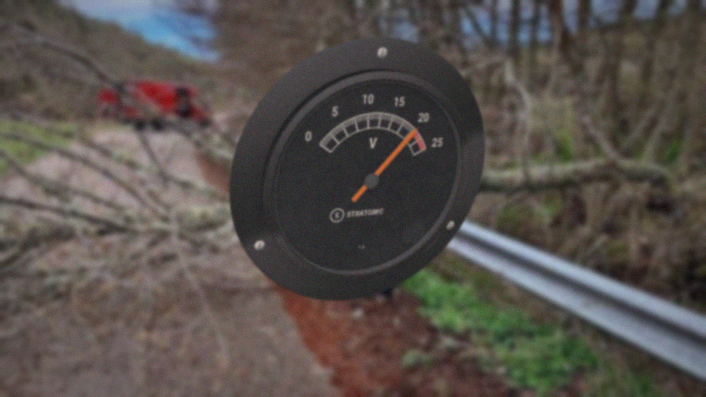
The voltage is 20V
